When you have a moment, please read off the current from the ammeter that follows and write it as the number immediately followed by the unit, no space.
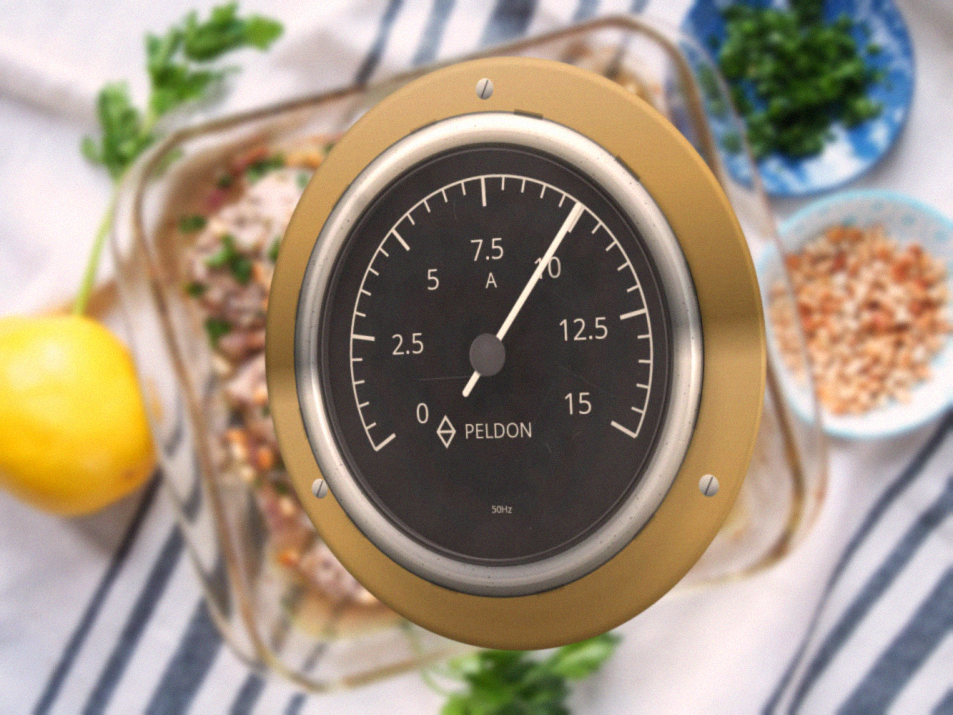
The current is 10A
